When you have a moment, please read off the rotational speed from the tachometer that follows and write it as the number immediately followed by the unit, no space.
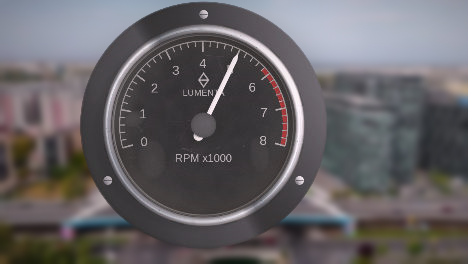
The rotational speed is 5000rpm
